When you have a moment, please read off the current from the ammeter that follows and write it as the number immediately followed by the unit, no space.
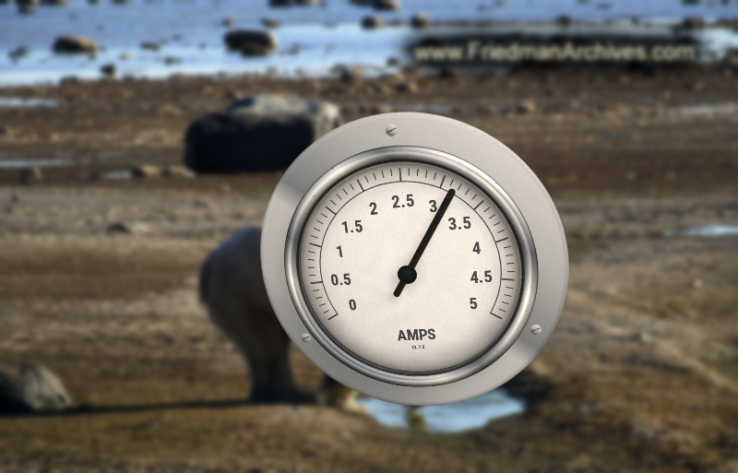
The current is 3.15A
